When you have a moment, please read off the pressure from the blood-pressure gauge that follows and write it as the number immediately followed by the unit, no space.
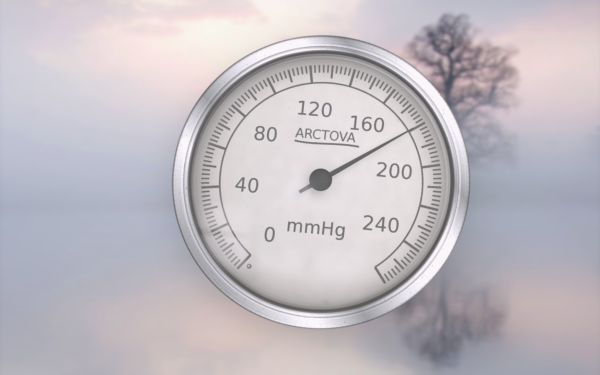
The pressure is 180mmHg
